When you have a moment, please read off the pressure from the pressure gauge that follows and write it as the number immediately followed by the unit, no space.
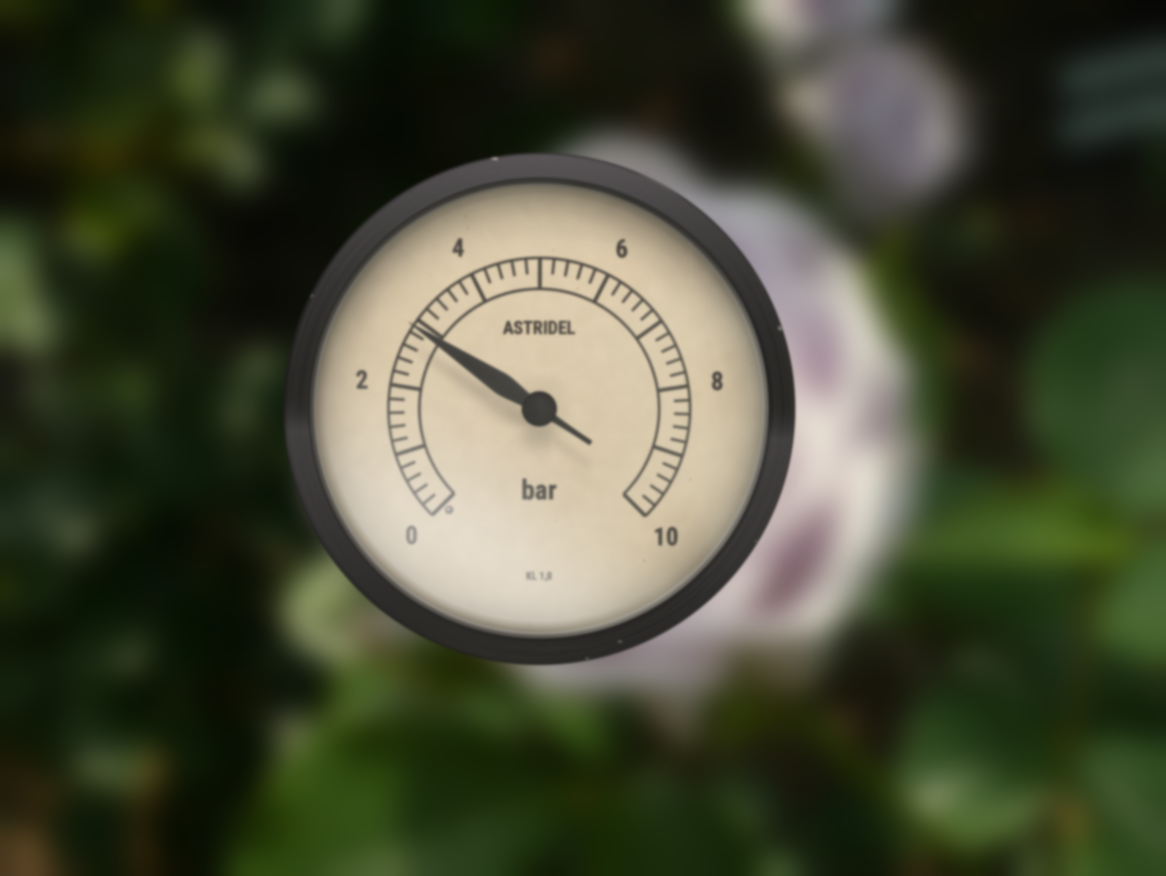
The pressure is 2.9bar
